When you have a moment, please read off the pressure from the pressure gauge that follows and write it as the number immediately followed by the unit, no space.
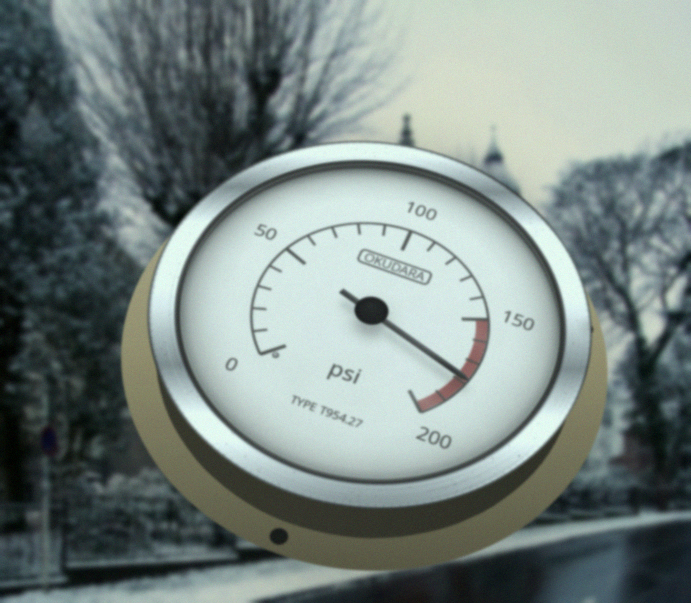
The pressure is 180psi
